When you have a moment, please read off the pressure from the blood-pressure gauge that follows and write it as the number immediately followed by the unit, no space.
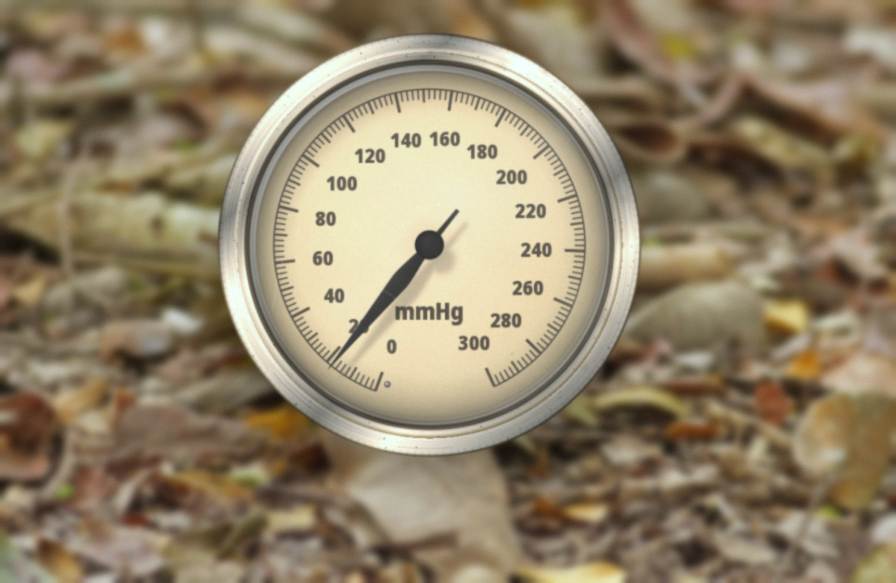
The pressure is 18mmHg
